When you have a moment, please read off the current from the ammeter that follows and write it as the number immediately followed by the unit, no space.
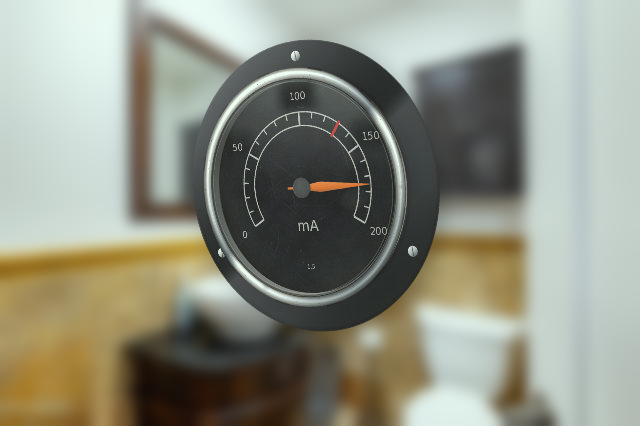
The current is 175mA
